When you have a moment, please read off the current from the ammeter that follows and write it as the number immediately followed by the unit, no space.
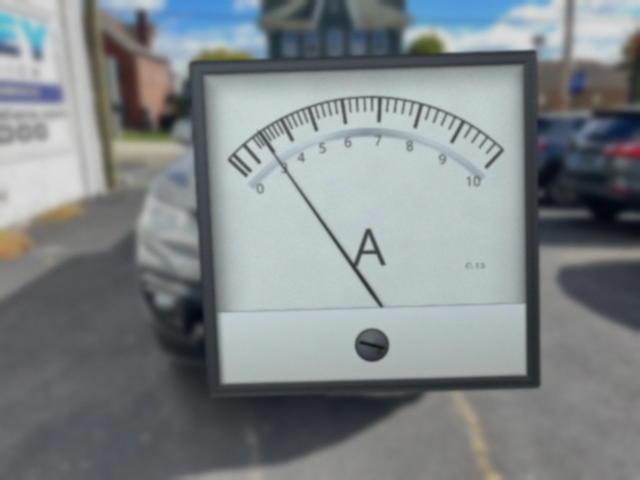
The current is 3A
